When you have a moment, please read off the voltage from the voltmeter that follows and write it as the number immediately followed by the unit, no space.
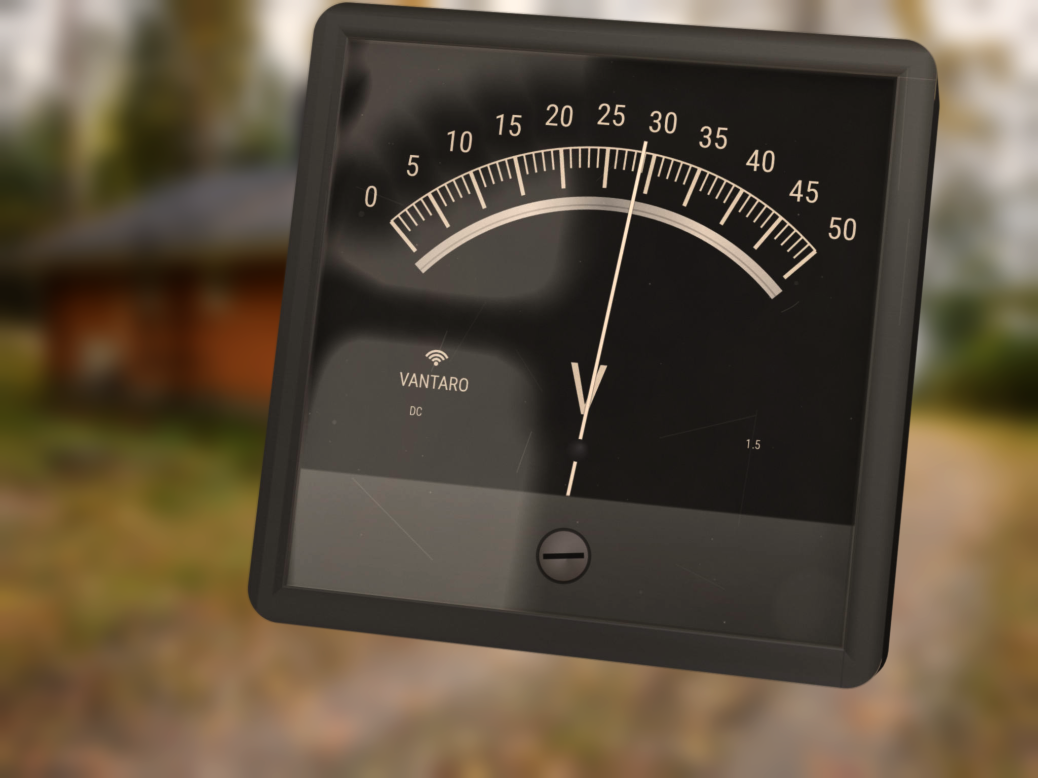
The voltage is 29V
